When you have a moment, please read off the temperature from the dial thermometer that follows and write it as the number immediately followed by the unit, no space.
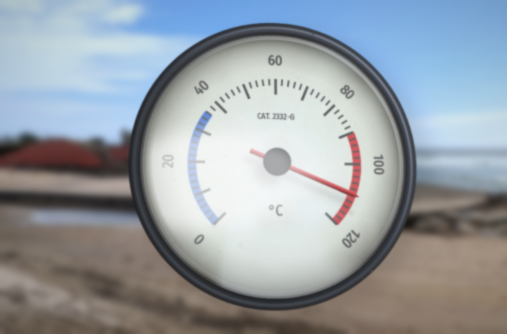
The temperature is 110°C
